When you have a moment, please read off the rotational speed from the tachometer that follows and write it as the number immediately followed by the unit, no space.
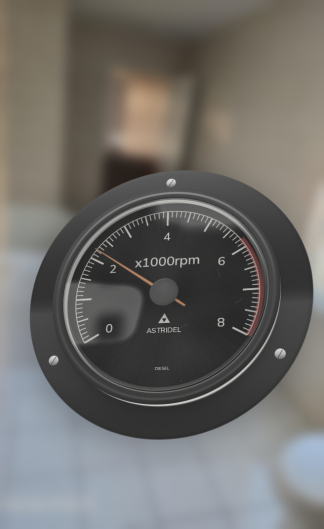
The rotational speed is 2200rpm
